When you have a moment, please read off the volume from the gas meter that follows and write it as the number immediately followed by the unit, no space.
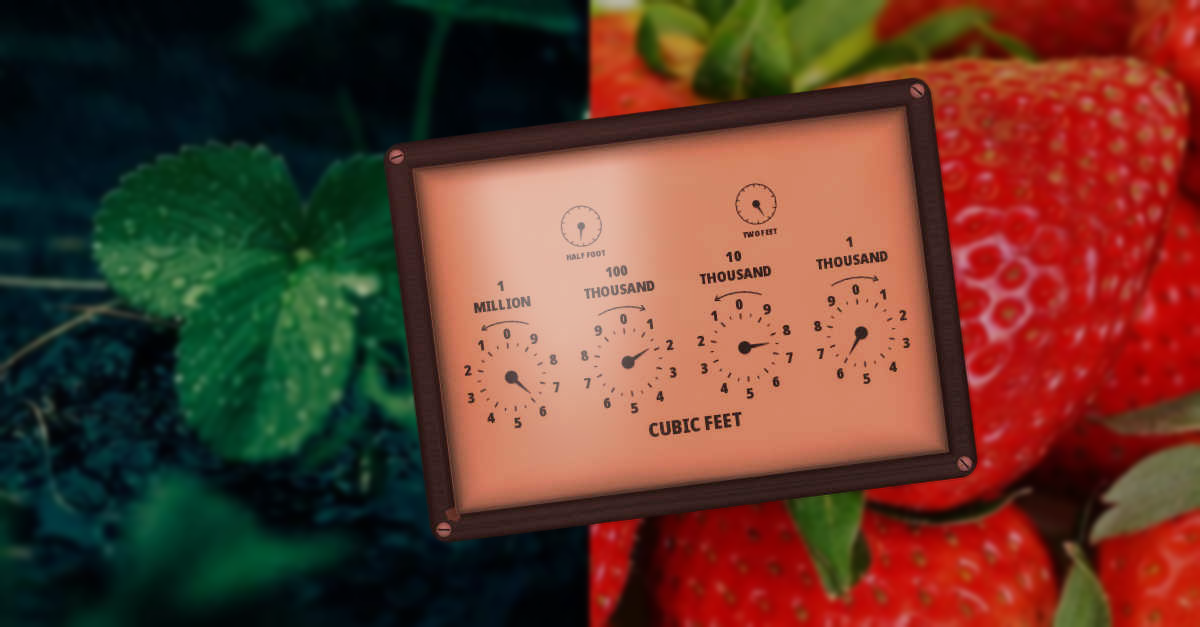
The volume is 617600ft³
